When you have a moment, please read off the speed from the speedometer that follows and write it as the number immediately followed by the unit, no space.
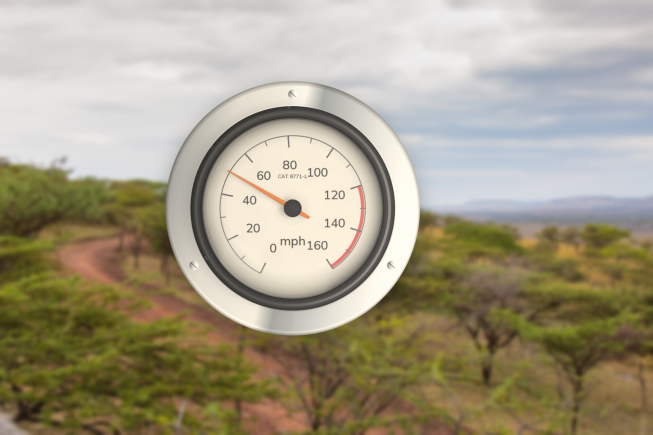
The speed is 50mph
